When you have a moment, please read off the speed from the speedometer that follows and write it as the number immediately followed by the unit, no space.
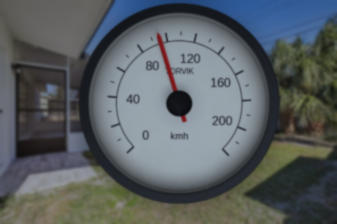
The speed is 95km/h
